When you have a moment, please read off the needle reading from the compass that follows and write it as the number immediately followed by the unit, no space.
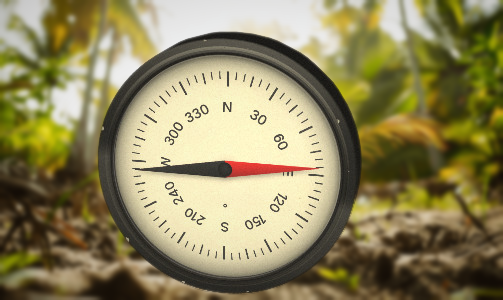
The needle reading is 85°
